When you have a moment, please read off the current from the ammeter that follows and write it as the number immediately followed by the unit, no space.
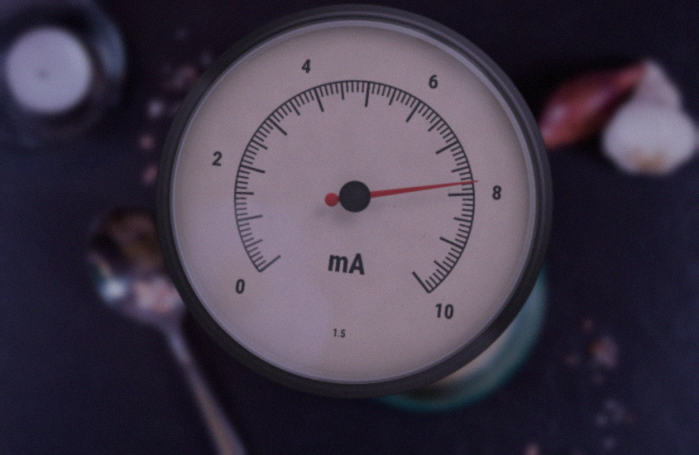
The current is 7.8mA
